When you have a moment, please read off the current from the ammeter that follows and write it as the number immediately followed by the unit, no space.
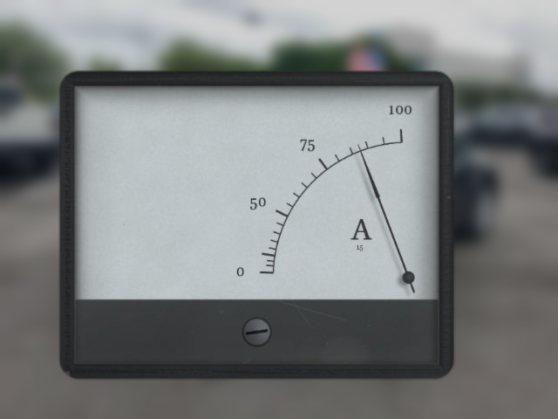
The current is 87.5A
